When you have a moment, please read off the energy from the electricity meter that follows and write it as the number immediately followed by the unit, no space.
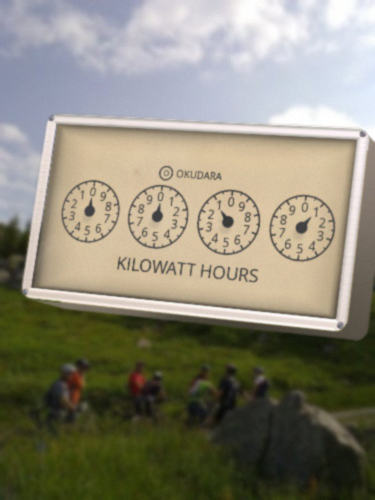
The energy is 11kWh
